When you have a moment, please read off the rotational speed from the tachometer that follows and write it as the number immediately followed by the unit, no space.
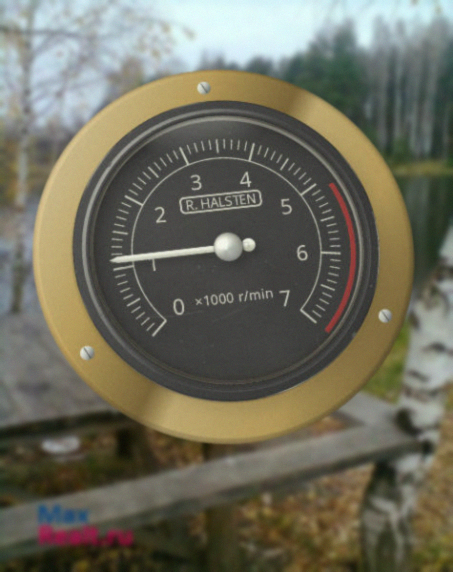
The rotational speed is 1100rpm
